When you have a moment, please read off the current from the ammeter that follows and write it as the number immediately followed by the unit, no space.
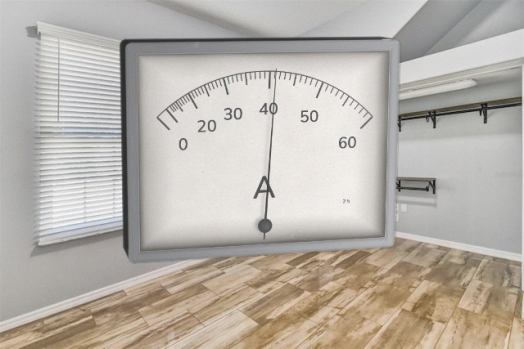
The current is 41A
